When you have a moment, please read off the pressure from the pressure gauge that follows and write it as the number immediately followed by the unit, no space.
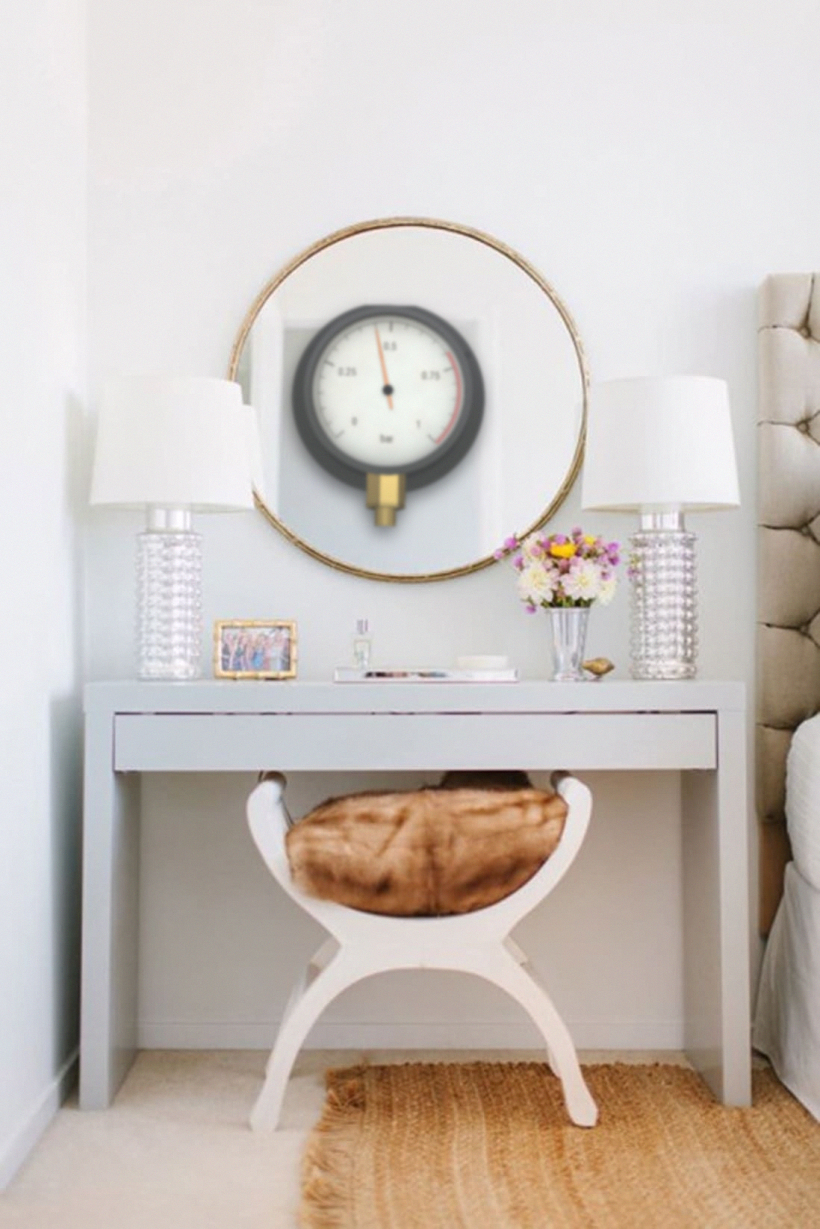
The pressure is 0.45bar
